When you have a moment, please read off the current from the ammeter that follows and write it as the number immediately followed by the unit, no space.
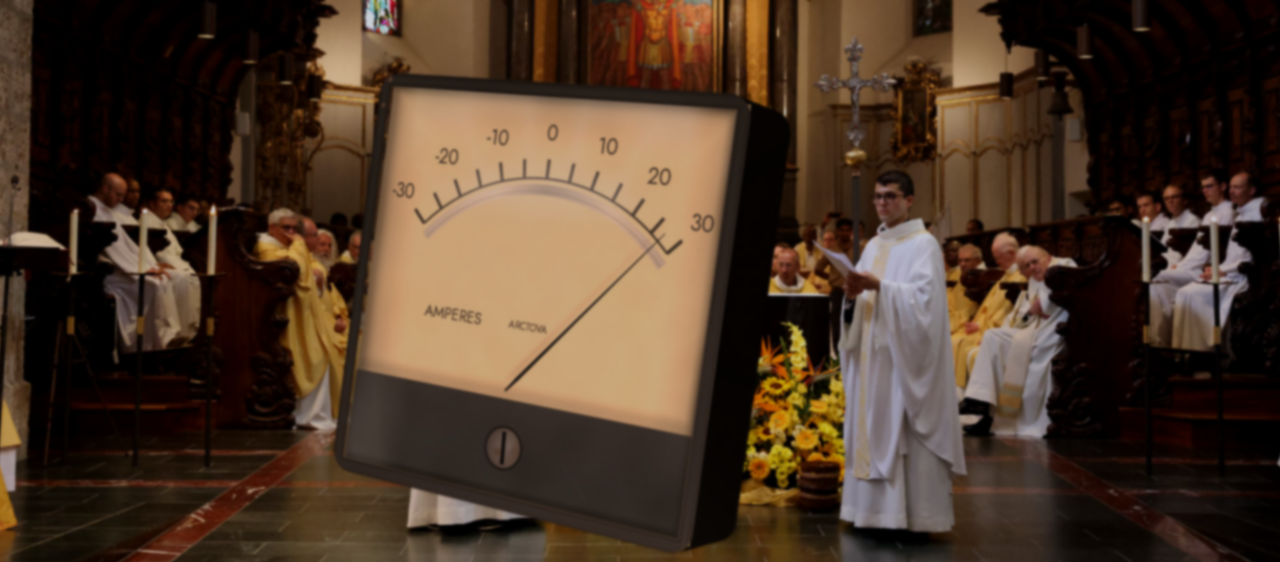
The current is 27.5A
